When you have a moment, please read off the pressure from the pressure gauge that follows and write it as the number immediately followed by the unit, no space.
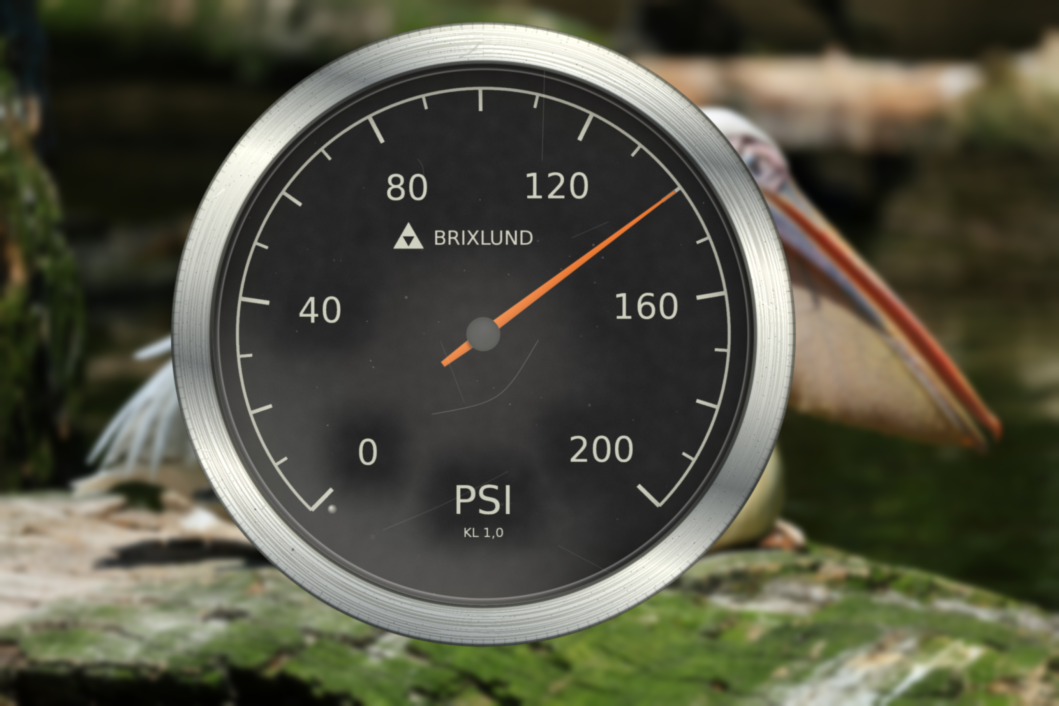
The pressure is 140psi
